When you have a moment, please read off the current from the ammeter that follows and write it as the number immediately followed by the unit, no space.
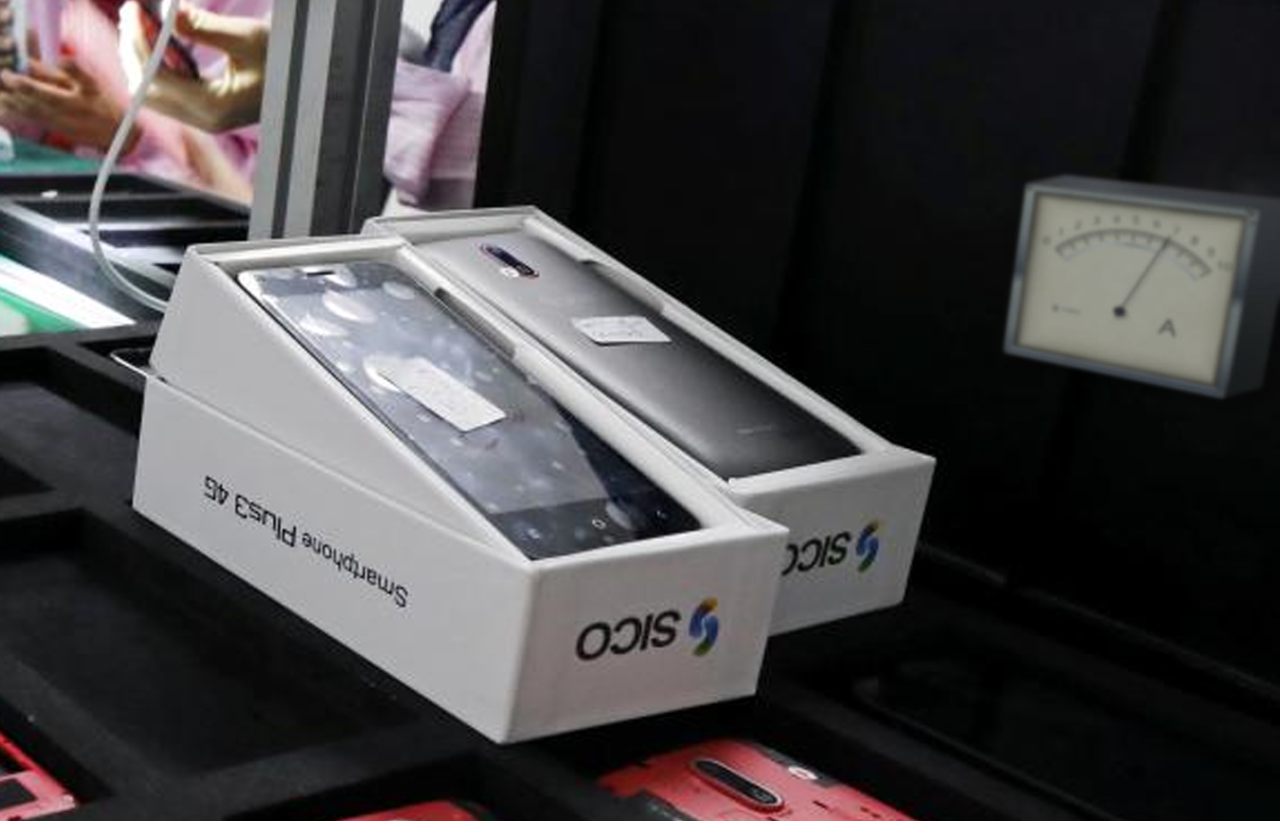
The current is 7A
